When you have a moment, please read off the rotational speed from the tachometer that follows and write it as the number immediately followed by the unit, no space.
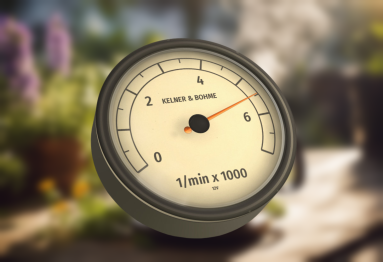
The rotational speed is 5500rpm
